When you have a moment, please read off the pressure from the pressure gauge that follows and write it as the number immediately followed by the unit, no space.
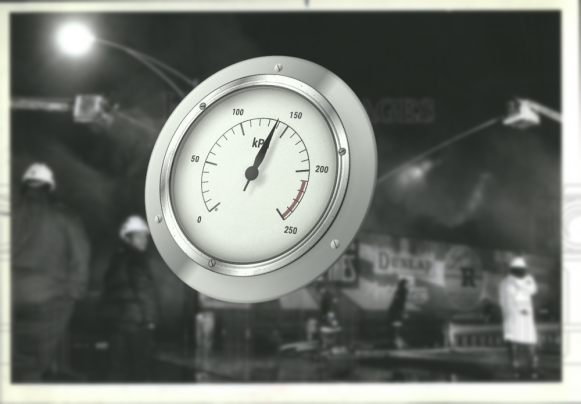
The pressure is 140kPa
